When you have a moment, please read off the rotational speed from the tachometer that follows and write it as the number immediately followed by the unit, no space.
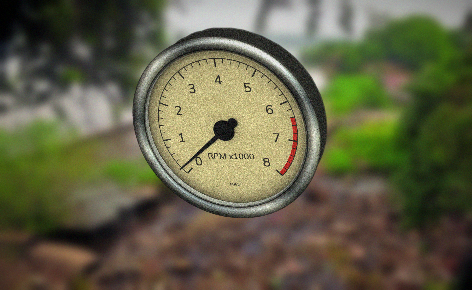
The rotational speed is 200rpm
